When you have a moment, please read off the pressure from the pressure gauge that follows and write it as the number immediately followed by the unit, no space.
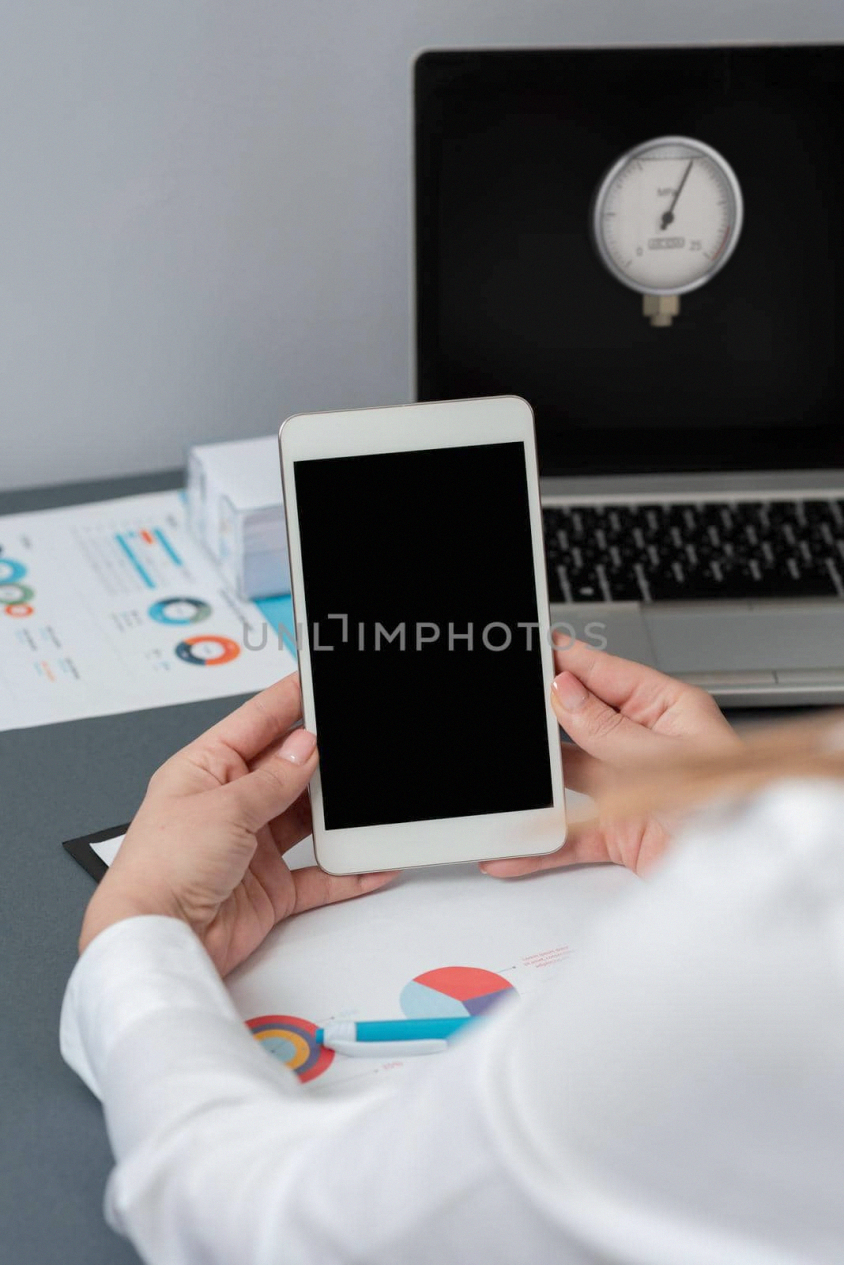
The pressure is 15MPa
